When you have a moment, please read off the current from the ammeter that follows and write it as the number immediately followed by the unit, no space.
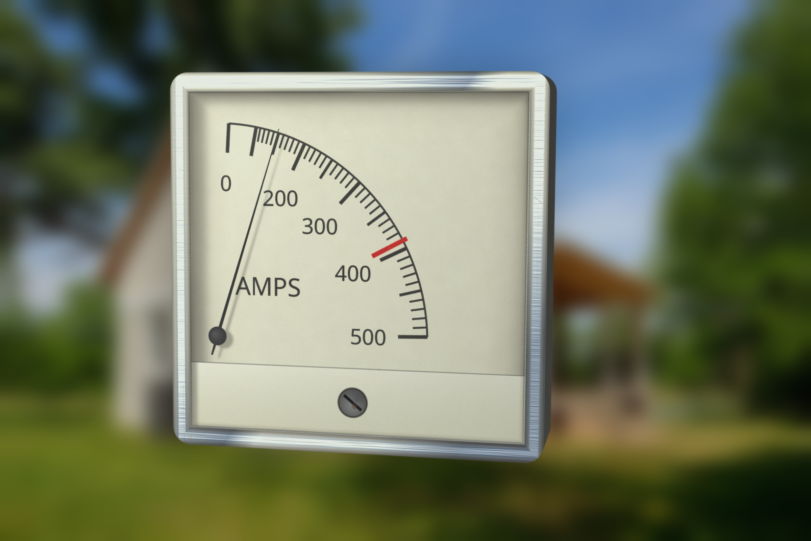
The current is 150A
